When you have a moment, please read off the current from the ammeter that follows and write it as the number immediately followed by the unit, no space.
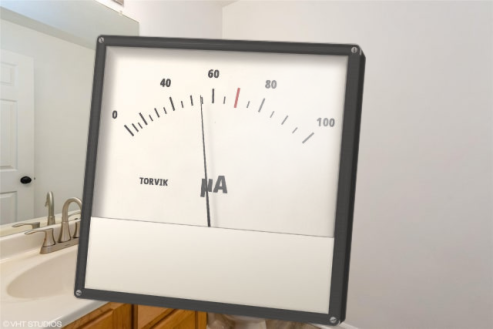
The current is 55µA
